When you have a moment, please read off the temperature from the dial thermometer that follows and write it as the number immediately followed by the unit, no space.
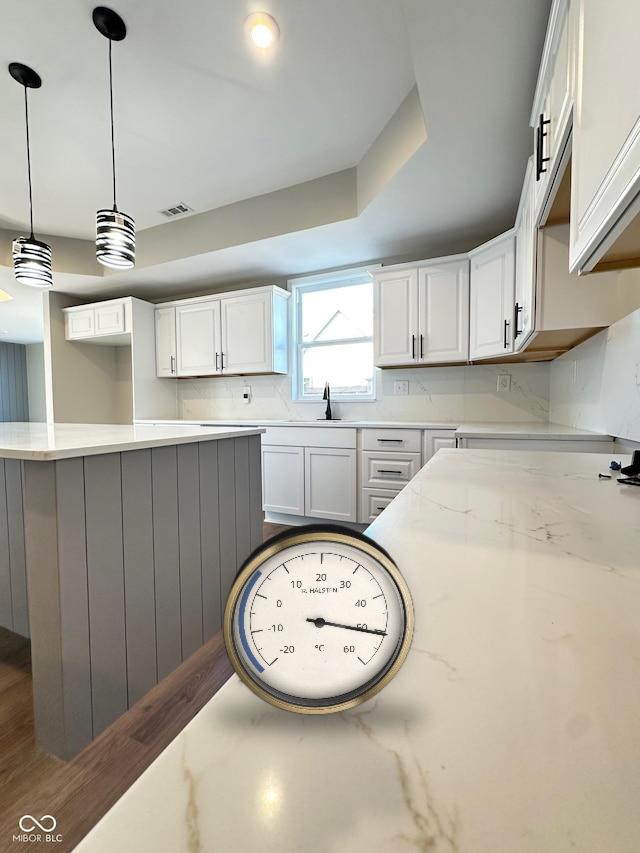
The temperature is 50°C
